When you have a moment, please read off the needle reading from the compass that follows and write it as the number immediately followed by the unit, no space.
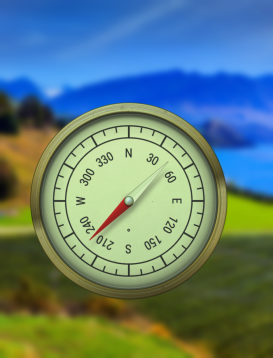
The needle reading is 225°
